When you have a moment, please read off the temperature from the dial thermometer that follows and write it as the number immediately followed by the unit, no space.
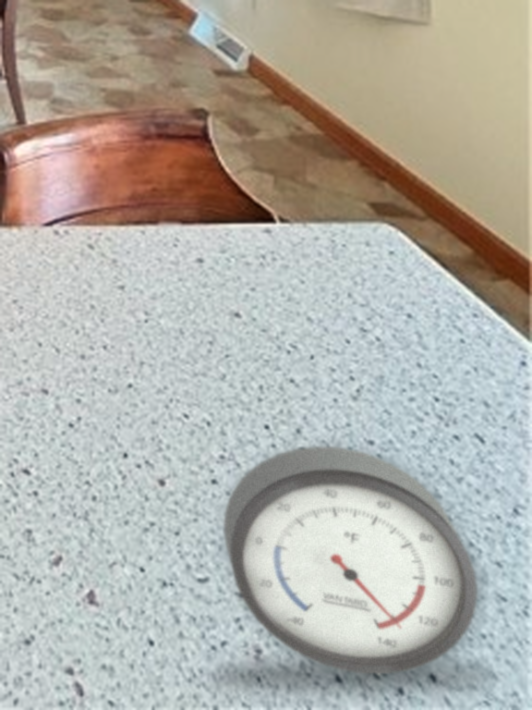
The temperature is 130°F
